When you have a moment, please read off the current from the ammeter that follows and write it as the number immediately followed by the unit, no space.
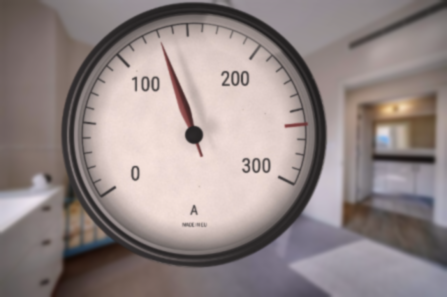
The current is 130A
